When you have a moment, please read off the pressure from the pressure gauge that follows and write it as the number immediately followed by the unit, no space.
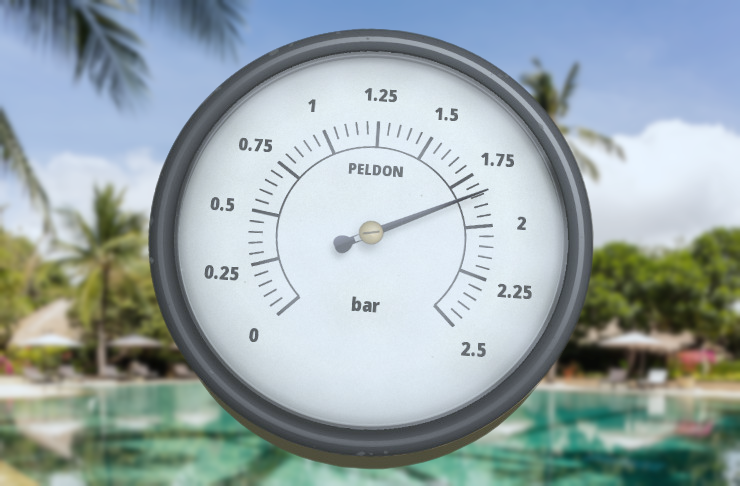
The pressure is 1.85bar
